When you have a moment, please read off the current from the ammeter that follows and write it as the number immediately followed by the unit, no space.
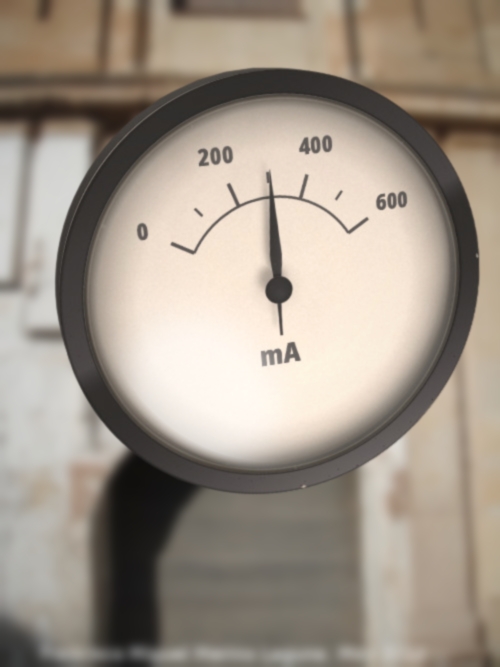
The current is 300mA
